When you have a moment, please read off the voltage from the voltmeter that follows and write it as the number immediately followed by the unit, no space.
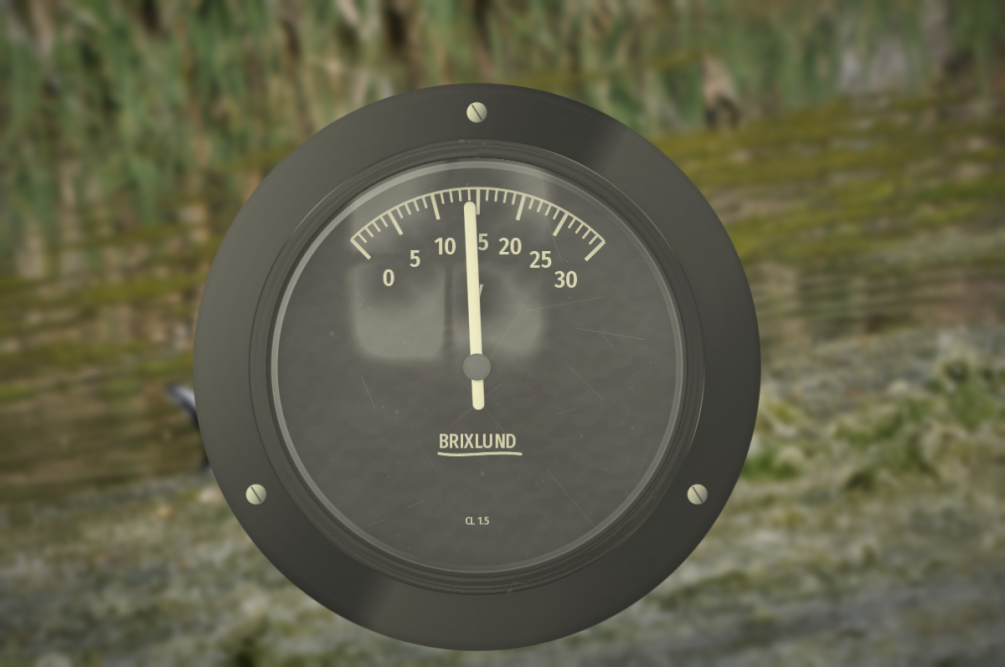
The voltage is 14V
